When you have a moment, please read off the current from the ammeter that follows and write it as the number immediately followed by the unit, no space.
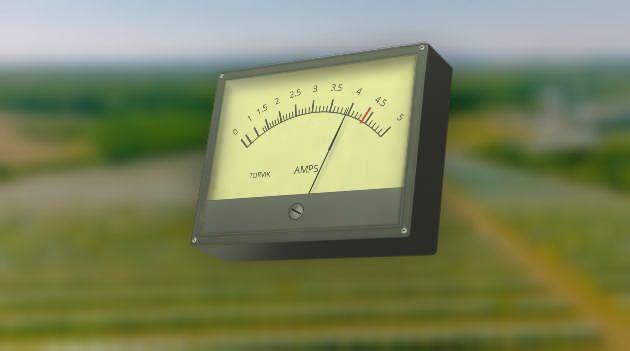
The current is 4A
